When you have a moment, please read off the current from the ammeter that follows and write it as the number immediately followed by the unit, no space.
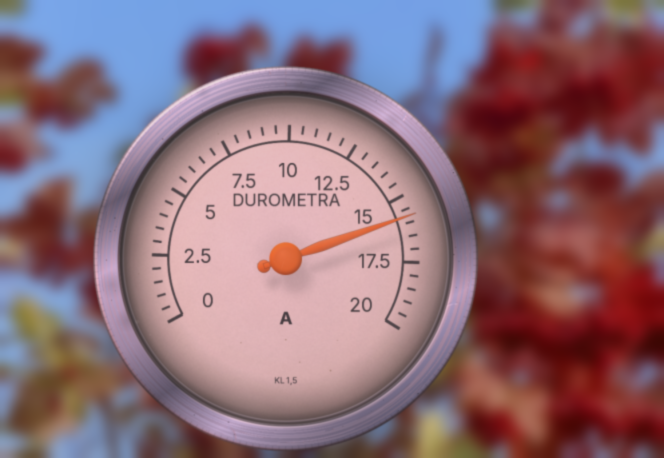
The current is 15.75A
